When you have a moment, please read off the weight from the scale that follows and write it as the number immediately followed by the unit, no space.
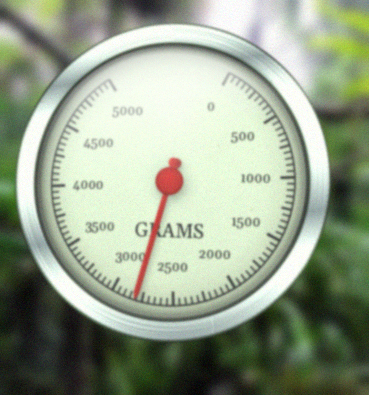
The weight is 2800g
